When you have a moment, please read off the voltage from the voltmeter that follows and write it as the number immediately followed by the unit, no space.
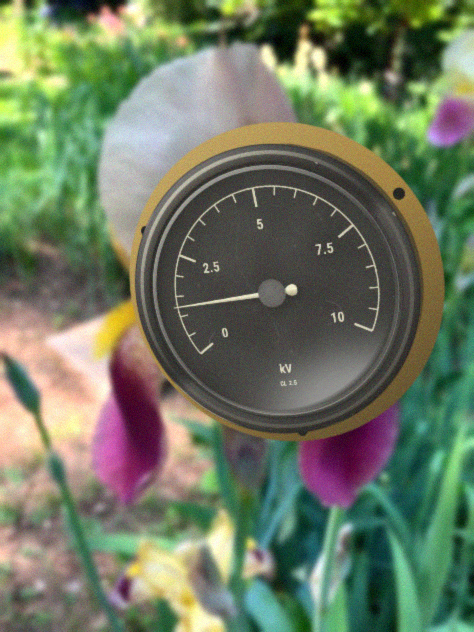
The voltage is 1.25kV
